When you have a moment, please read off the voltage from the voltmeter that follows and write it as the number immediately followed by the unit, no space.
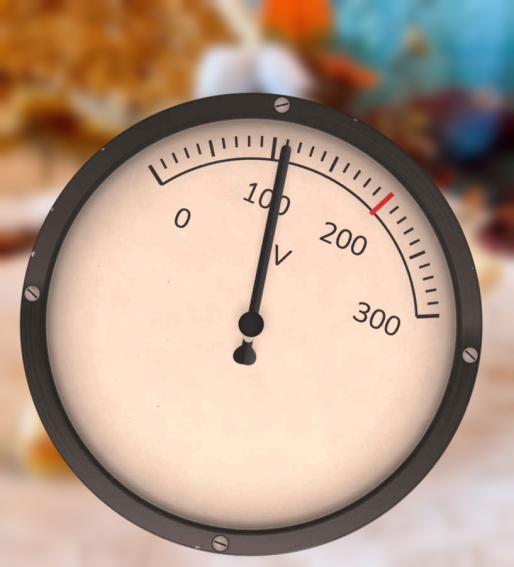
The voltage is 110V
